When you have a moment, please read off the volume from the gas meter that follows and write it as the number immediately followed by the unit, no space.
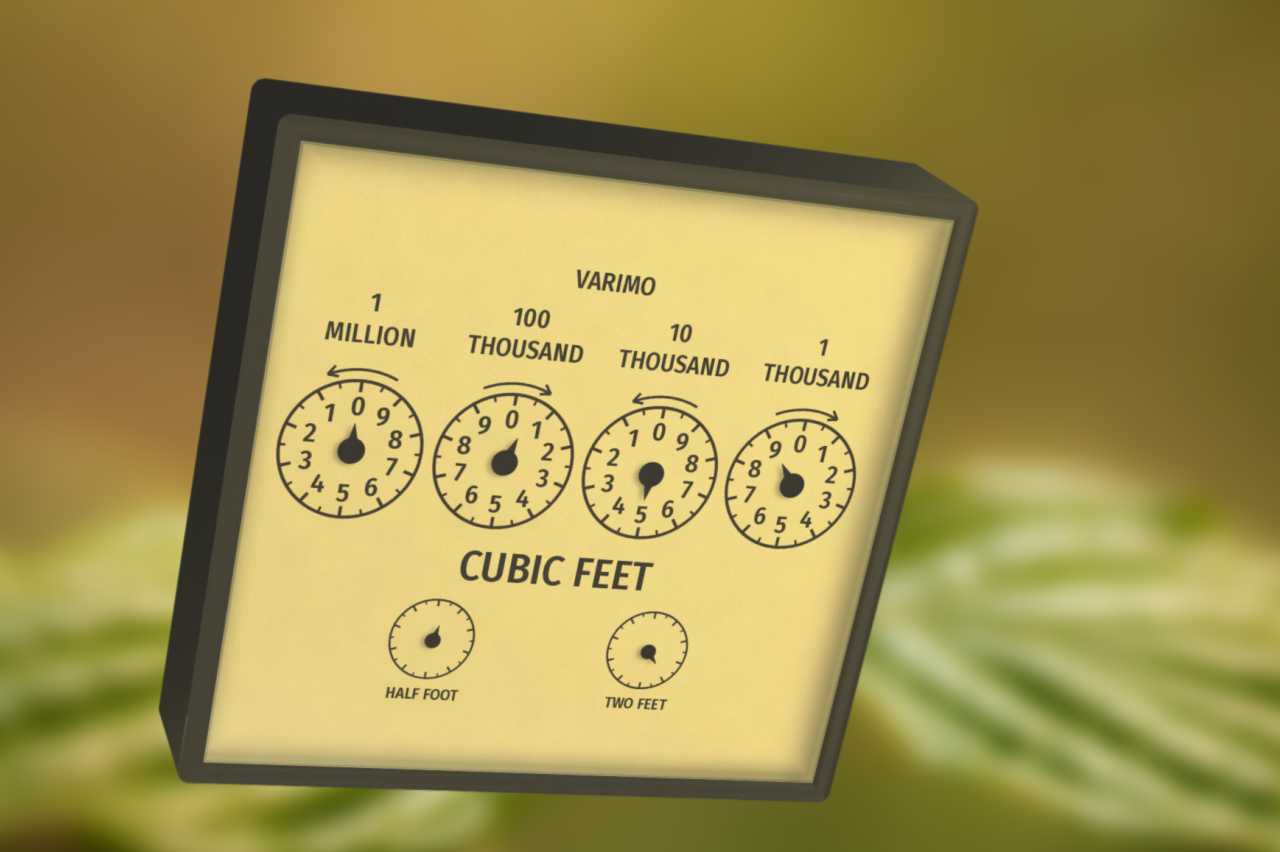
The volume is 4900ft³
